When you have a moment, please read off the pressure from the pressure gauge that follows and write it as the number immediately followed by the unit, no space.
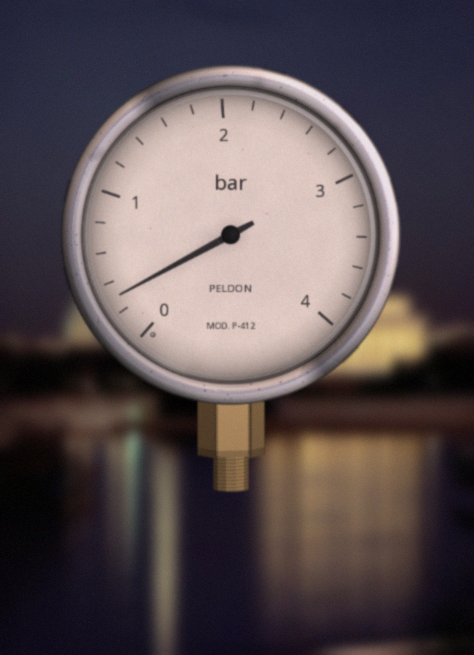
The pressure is 0.3bar
